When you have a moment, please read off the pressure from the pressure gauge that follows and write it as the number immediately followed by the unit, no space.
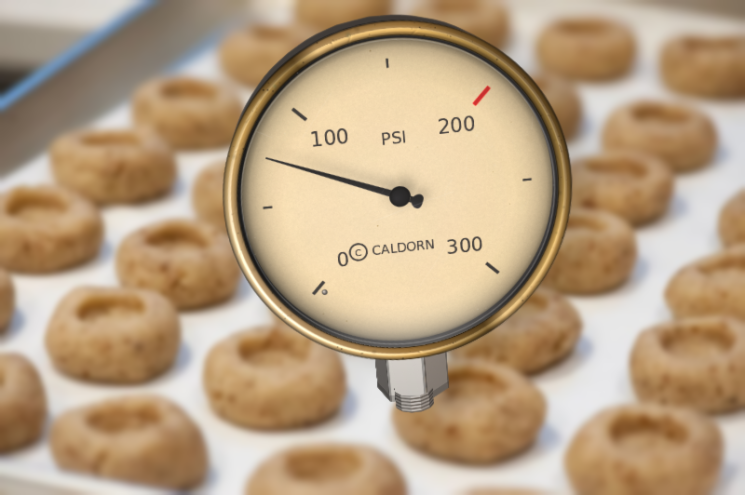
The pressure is 75psi
